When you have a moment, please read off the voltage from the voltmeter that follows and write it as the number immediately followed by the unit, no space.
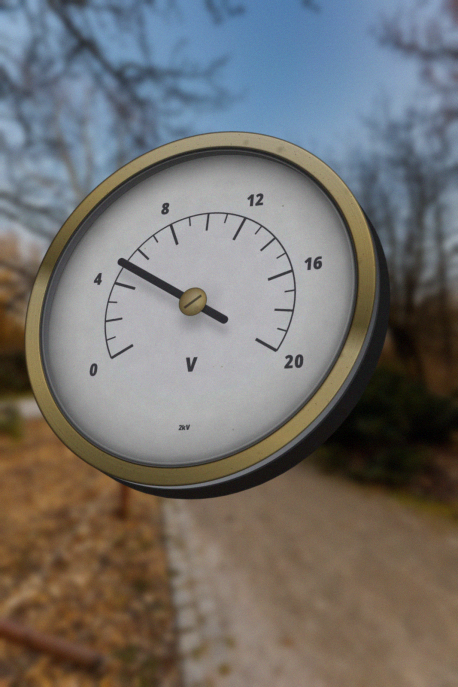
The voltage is 5V
